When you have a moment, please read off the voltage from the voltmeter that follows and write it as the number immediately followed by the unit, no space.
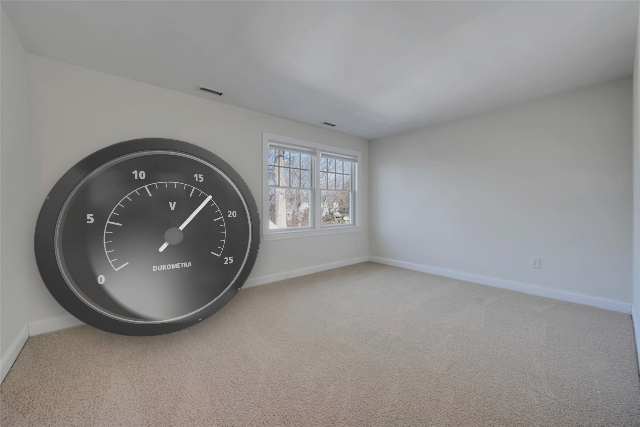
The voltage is 17V
